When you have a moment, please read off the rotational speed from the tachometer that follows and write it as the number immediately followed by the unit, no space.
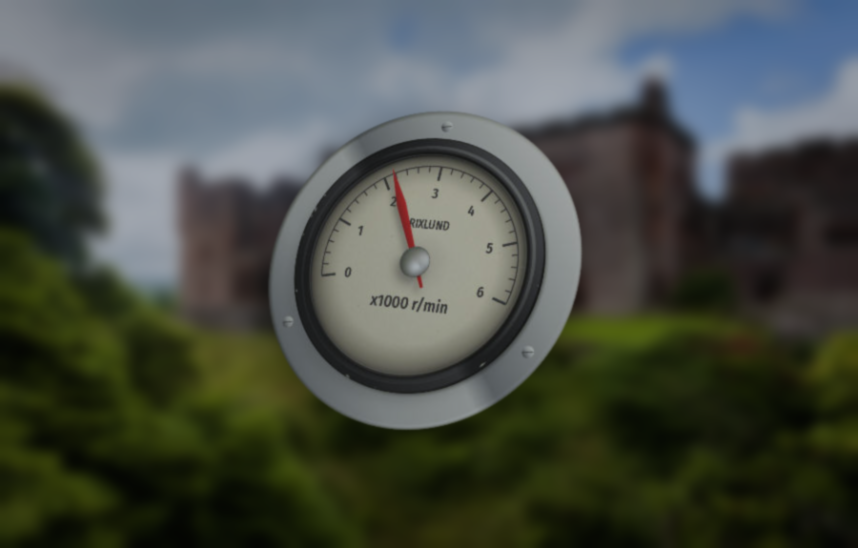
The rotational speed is 2200rpm
